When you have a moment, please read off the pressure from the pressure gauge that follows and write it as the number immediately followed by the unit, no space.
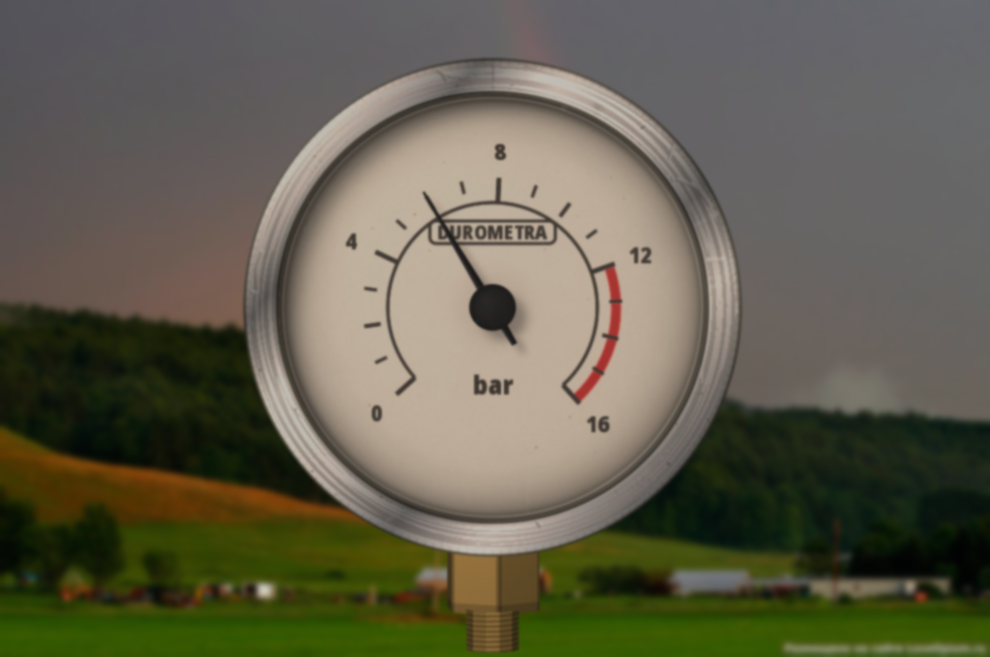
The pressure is 6bar
